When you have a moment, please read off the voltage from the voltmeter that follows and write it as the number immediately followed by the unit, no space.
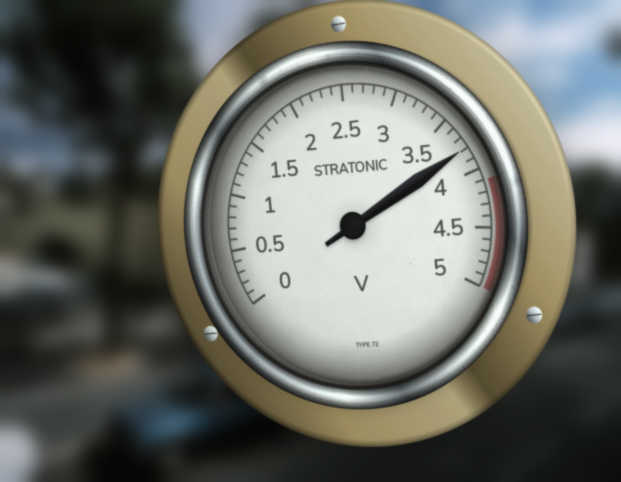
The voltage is 3.8V
